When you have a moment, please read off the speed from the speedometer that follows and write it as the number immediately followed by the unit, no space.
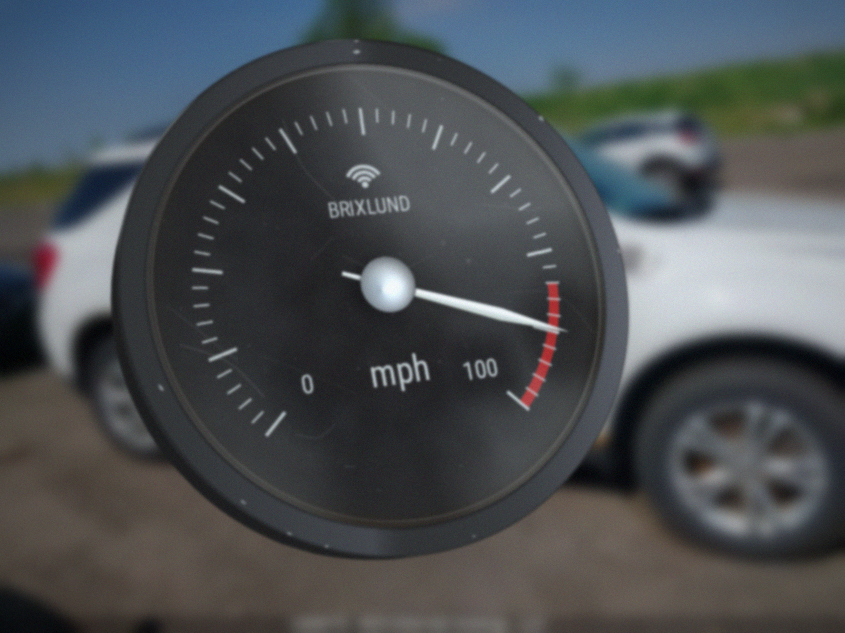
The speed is 90mph
